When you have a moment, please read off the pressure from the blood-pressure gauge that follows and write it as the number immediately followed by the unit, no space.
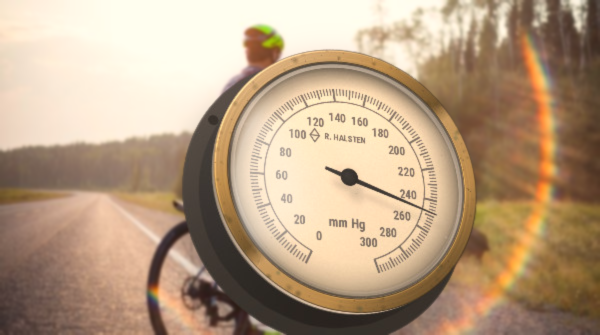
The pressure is 250mmHg
